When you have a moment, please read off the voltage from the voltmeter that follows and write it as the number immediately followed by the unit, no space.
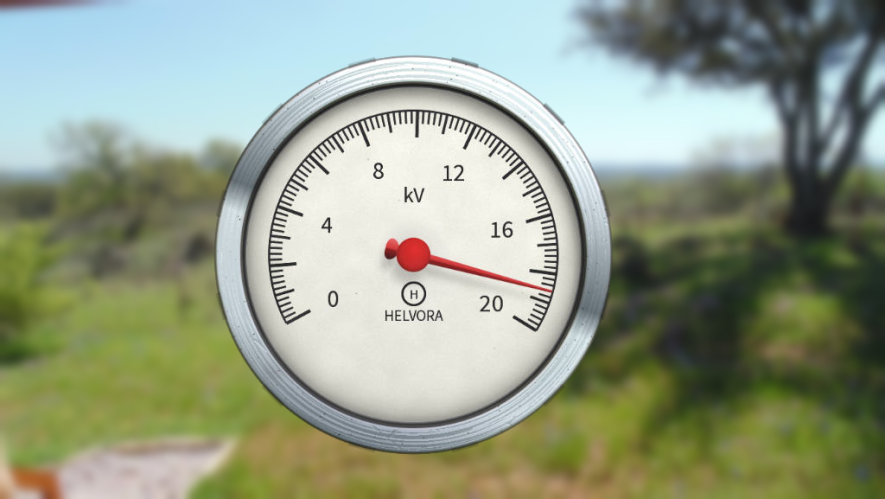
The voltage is 18.6kV
